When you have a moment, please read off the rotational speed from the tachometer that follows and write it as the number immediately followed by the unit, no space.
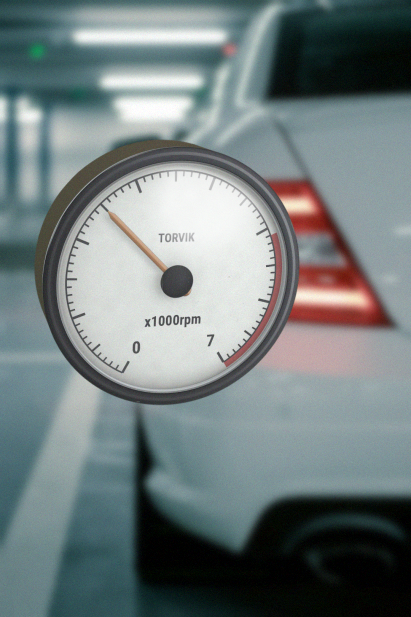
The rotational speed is 2500rpm
